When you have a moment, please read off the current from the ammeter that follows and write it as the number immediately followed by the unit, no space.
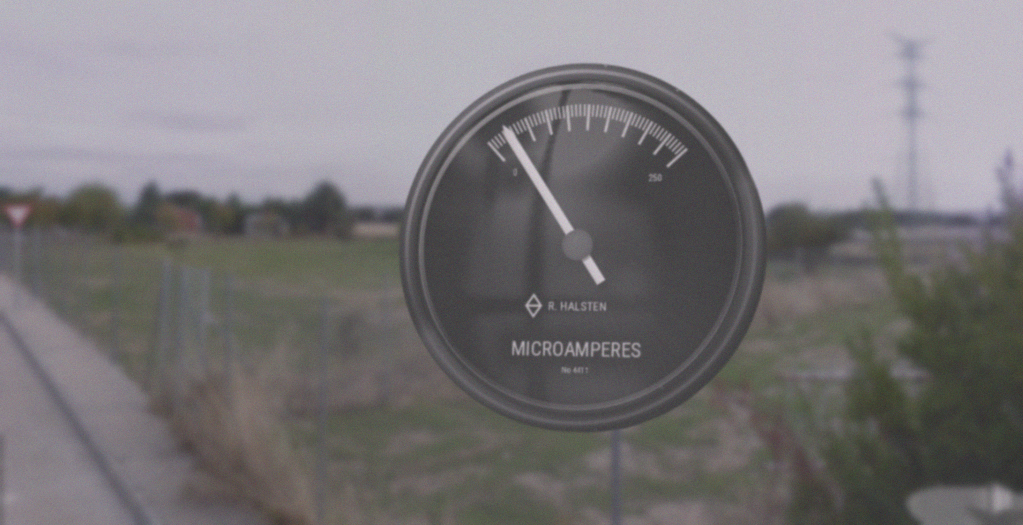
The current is 25µA
